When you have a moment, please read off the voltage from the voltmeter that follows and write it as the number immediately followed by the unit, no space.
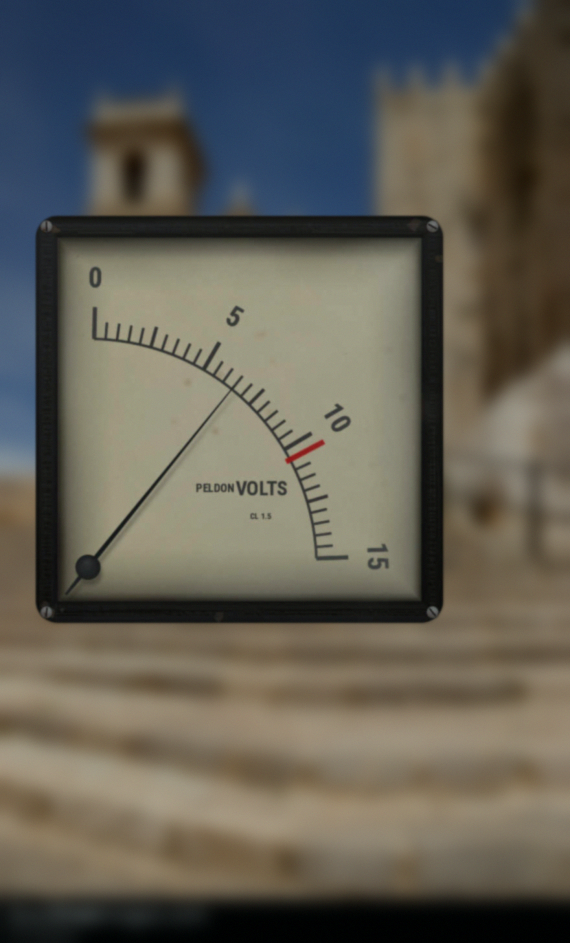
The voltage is 6.5V
